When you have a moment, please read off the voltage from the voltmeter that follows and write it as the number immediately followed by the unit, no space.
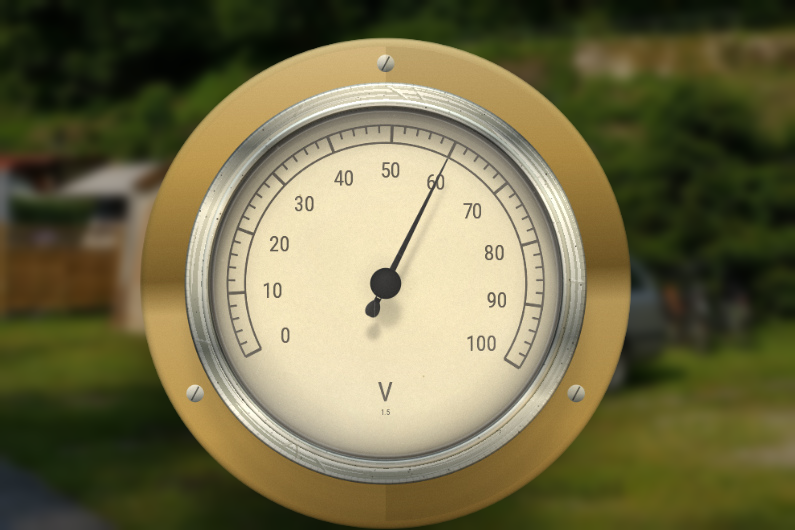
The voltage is 60V
